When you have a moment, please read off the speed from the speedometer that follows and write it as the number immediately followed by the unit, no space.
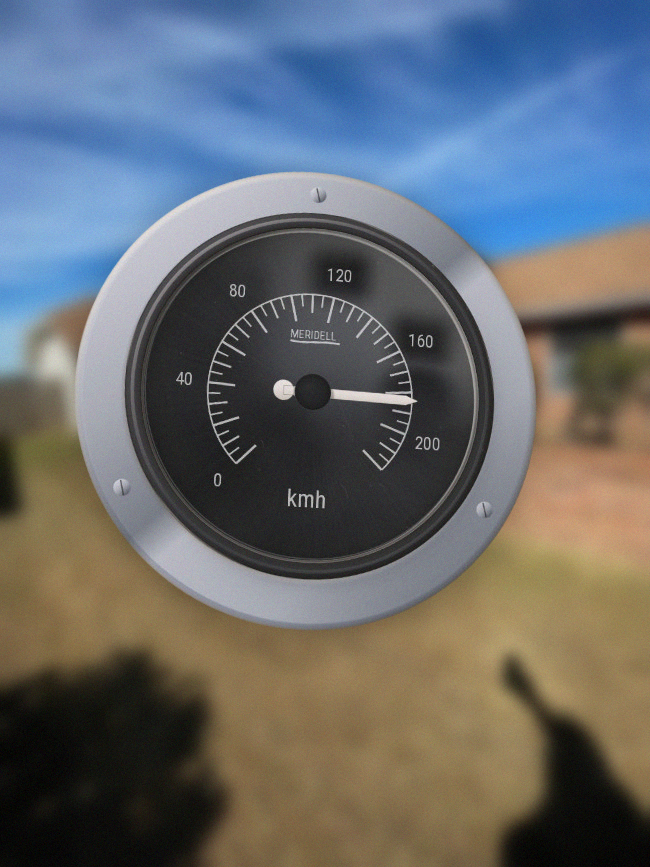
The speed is 185km/h
